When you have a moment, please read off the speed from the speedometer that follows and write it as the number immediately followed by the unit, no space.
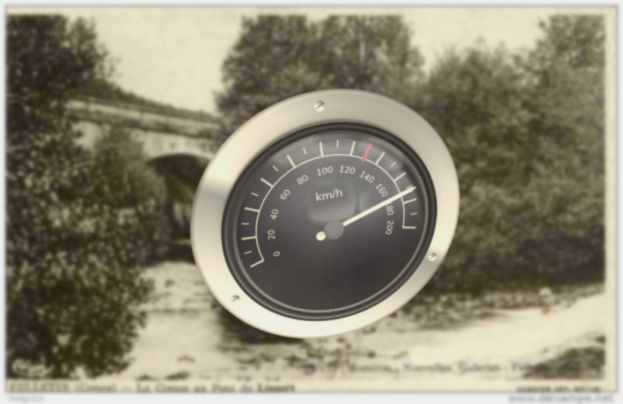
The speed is 170km/h
